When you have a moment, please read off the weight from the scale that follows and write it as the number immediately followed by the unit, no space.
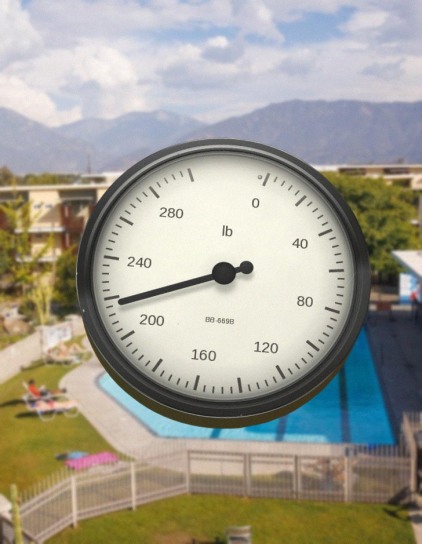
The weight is 216lb
